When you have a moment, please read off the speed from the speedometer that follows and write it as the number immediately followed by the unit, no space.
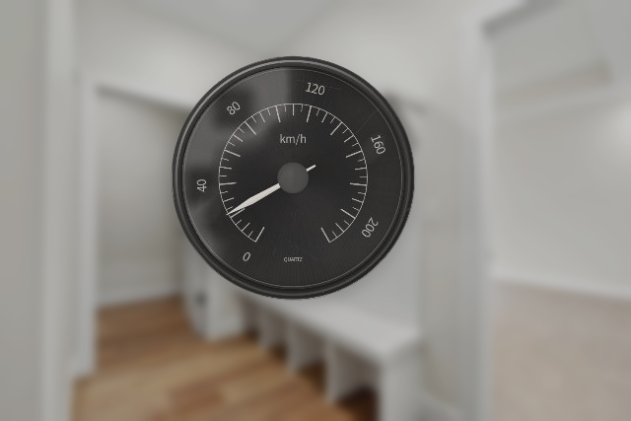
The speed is 22.5km/h
